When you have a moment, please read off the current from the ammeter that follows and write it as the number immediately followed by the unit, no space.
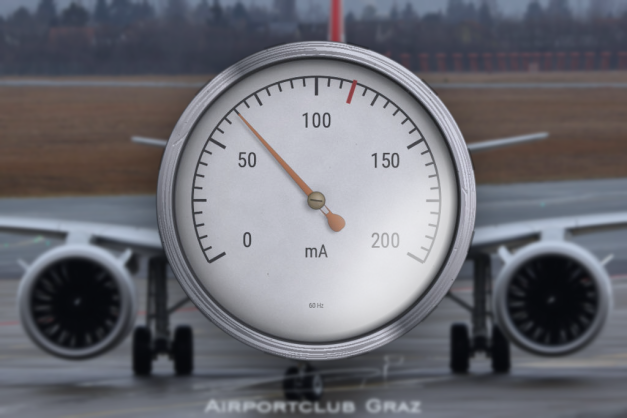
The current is 65mA
